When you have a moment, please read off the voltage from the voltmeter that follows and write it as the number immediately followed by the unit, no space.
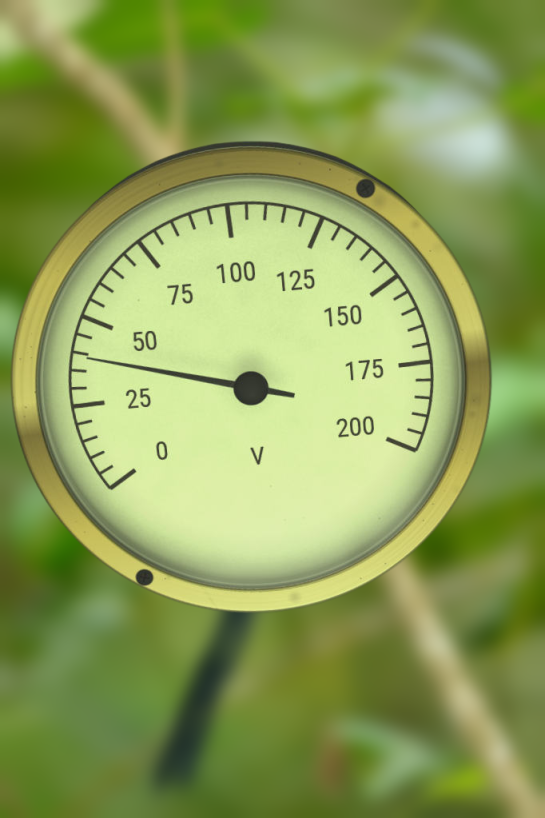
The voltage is 40V
